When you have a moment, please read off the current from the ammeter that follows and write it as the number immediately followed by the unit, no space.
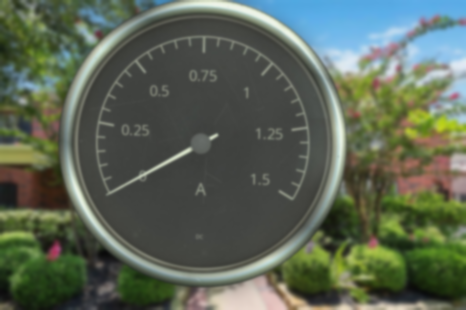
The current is 0A
